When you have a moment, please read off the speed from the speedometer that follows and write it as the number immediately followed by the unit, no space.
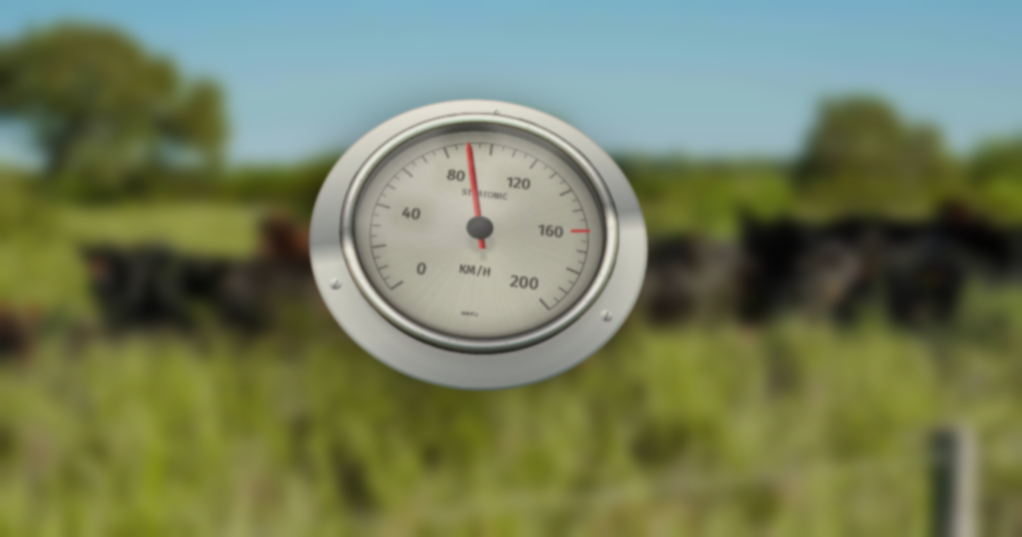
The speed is 90km/h
